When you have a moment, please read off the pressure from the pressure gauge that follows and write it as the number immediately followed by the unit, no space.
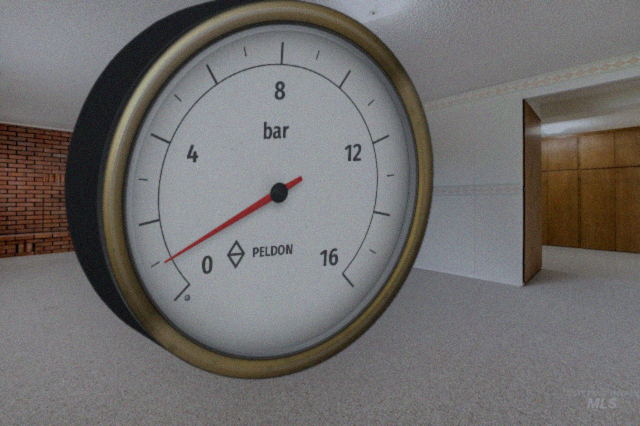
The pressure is 1bar
